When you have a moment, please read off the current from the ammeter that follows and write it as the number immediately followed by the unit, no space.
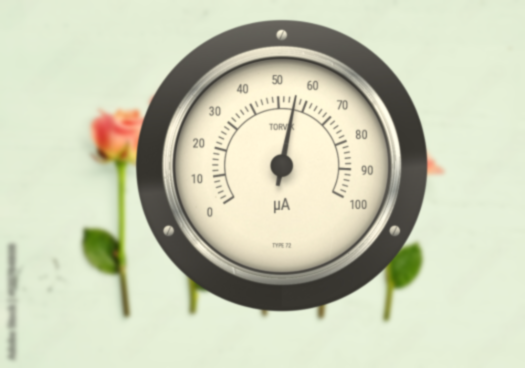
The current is 56µA
